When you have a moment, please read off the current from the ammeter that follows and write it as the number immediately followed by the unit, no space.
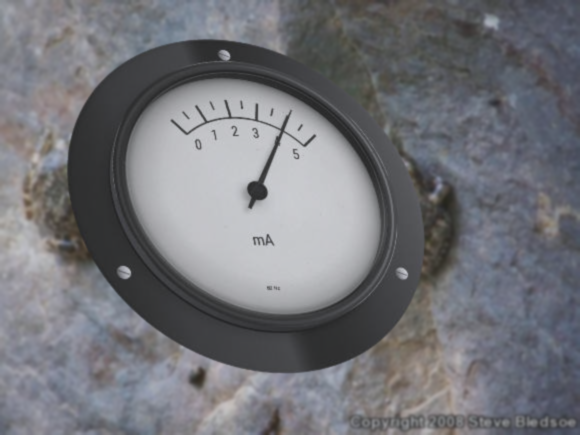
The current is 4mA
